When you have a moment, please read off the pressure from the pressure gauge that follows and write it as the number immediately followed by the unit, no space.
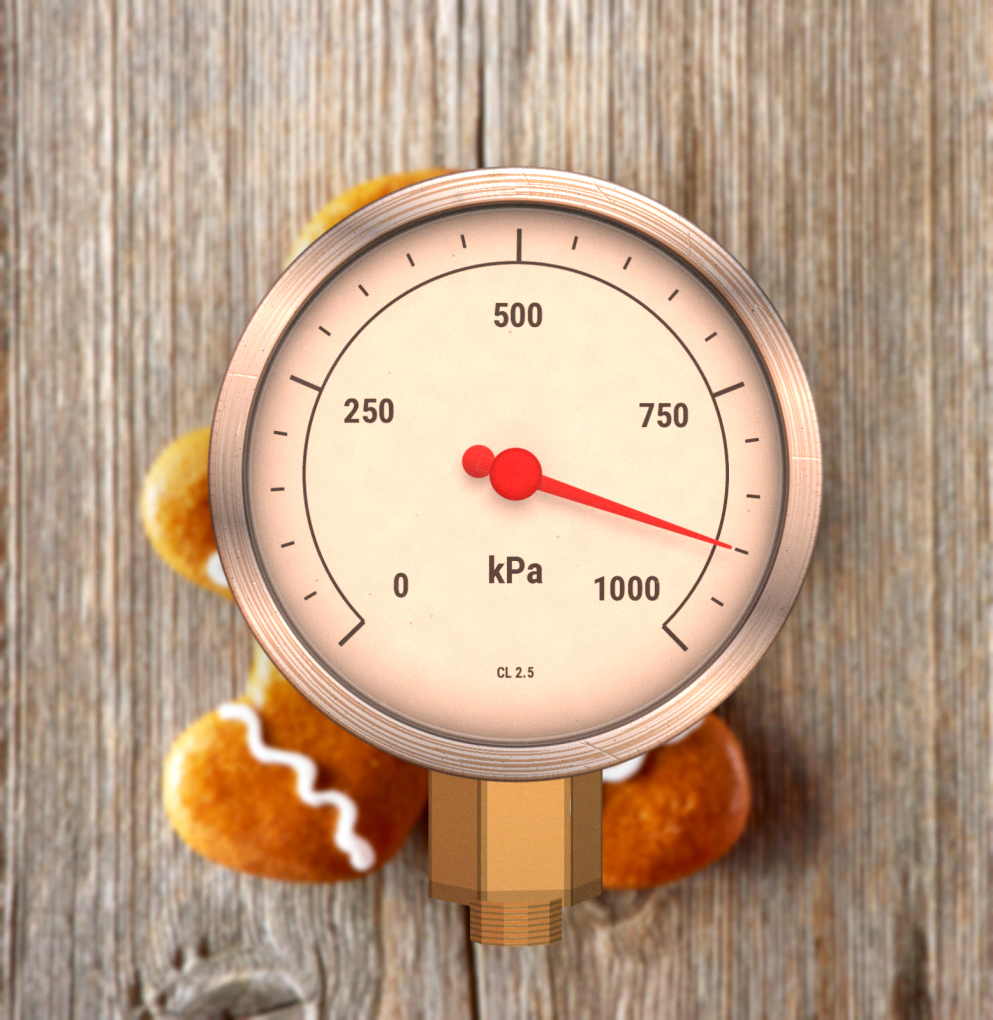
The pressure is 900kPa
